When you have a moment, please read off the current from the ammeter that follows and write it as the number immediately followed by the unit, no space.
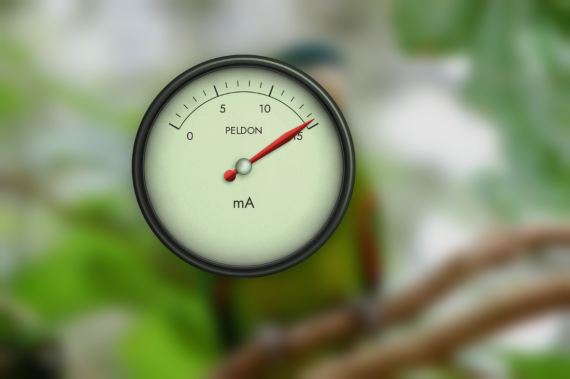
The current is 14.5mA
